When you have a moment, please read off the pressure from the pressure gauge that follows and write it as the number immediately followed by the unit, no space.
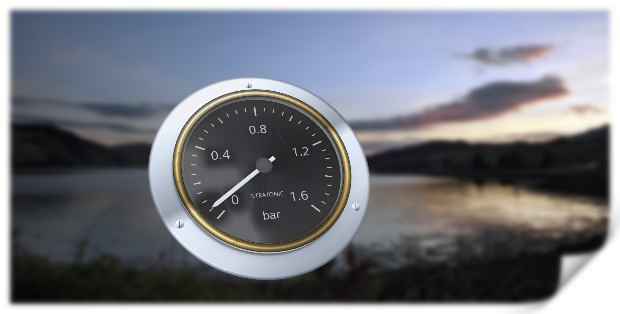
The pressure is 0.05bar
